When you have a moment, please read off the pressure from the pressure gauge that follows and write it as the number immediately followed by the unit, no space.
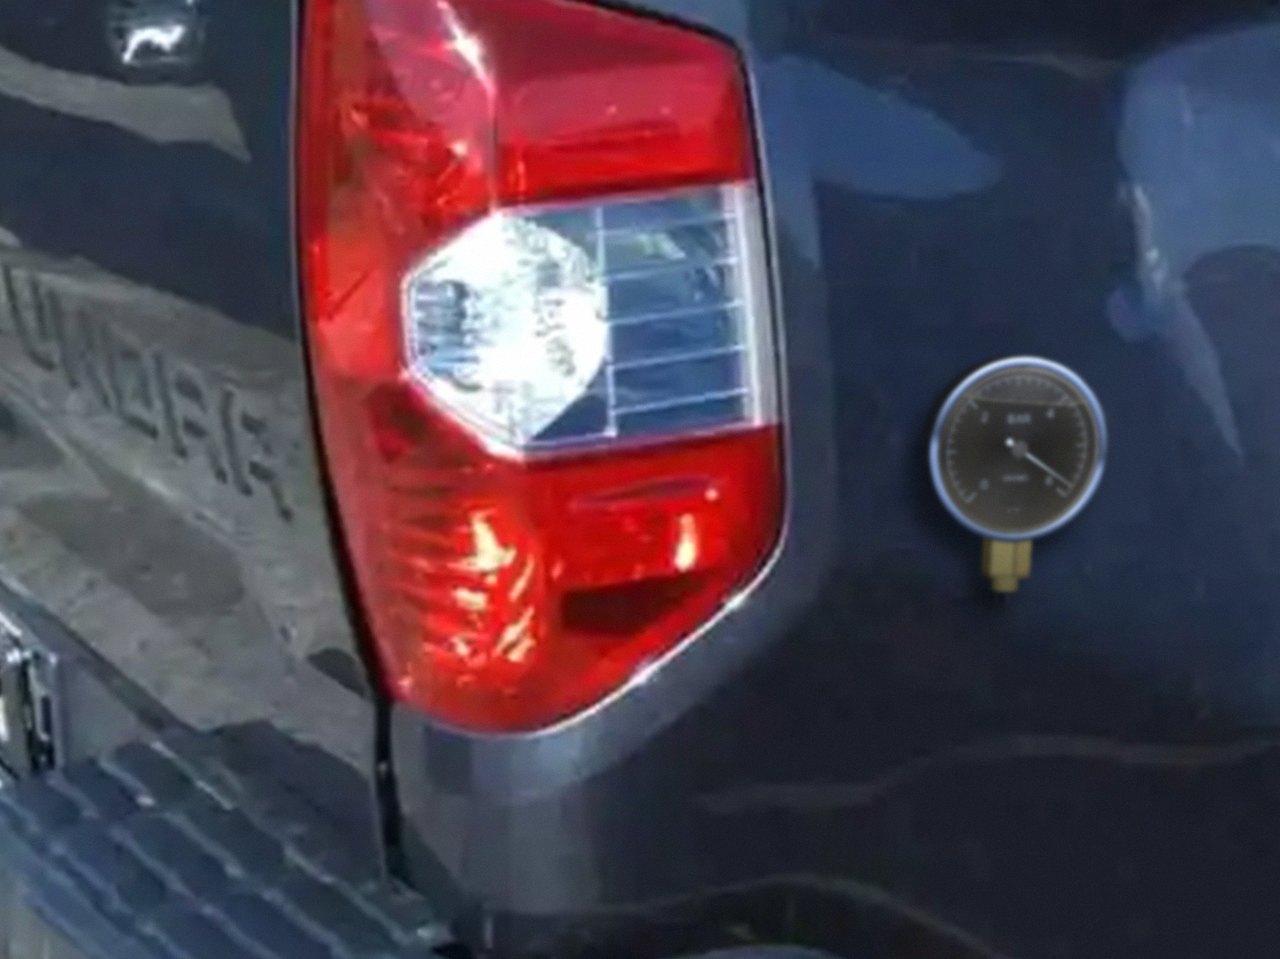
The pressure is 5.8bar
